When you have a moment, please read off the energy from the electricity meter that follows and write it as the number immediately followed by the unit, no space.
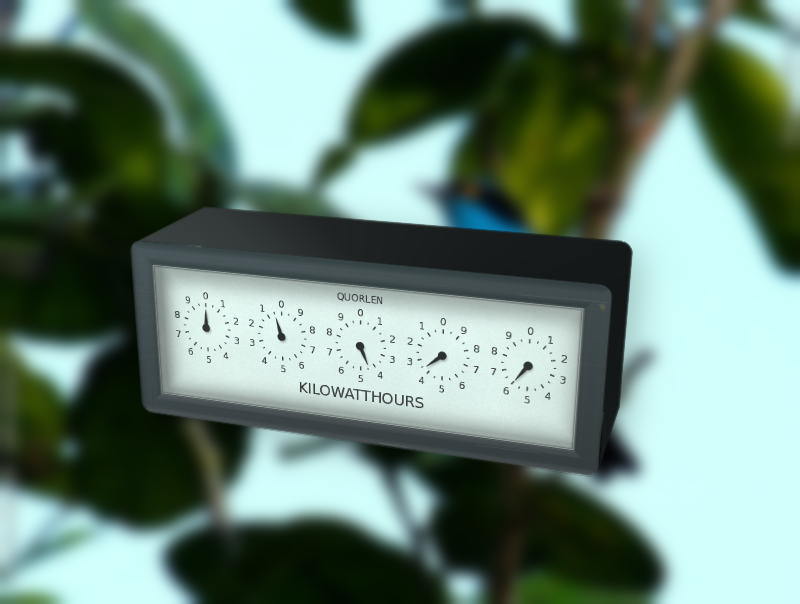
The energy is 436kWh
